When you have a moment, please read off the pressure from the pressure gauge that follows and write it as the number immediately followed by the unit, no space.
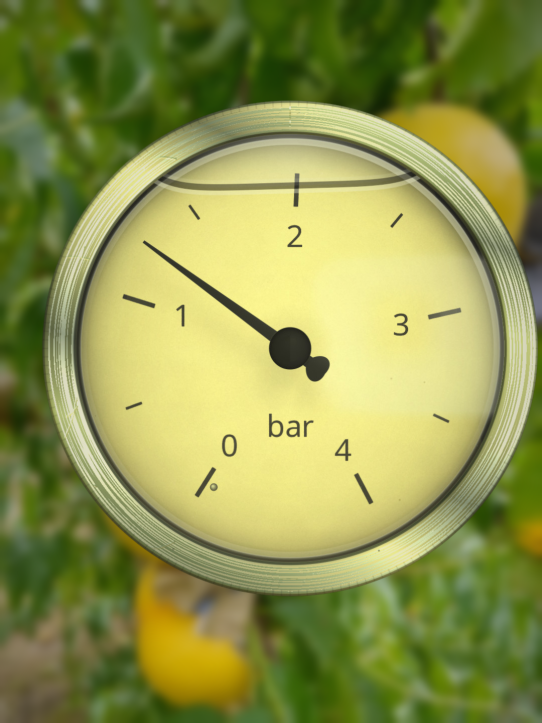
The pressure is 1.25bar
